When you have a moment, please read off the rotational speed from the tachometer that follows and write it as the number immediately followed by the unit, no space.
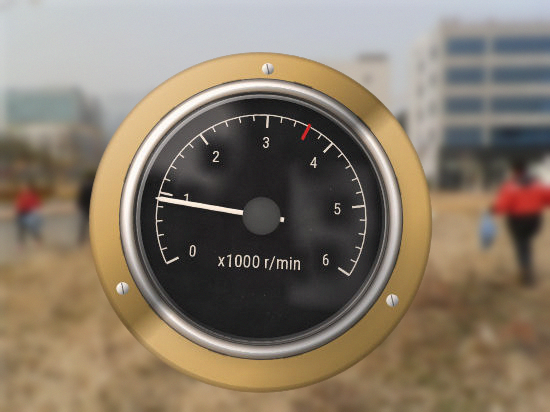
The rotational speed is 900rpm
